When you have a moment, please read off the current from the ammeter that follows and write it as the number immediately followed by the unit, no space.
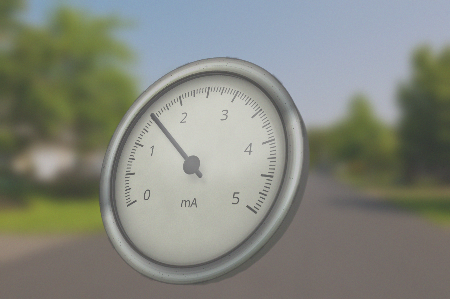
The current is 1.5mA
